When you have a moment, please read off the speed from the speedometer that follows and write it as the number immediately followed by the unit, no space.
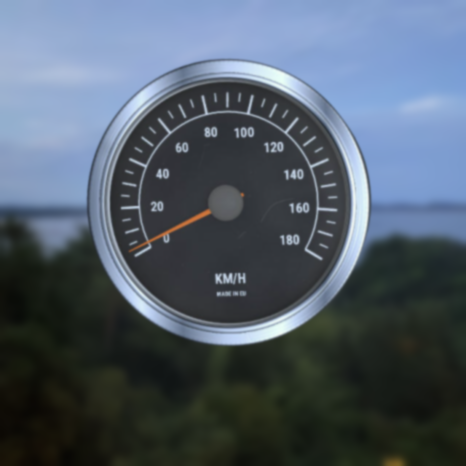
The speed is 2.5km/h
